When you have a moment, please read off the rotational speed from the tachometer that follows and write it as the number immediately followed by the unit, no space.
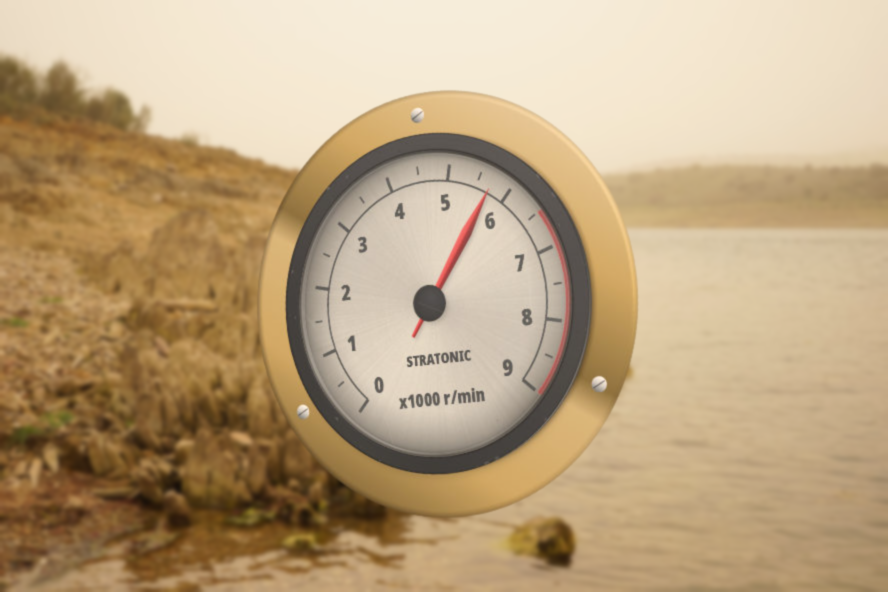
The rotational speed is 5750rpm
